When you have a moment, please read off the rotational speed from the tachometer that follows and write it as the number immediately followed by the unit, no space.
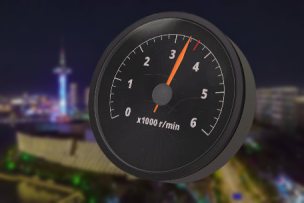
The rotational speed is 3400rpm
